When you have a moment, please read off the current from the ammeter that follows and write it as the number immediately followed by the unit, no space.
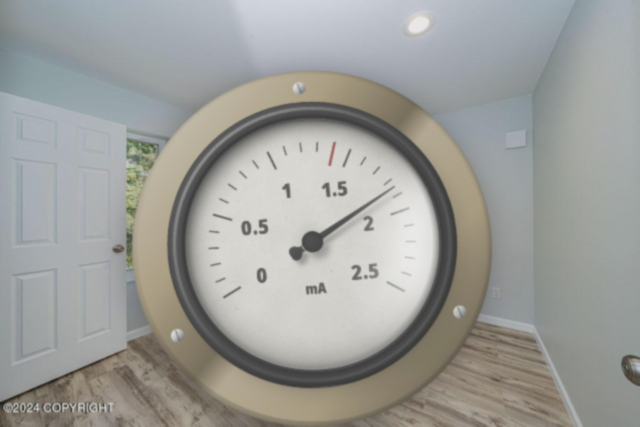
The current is 1.85mA
